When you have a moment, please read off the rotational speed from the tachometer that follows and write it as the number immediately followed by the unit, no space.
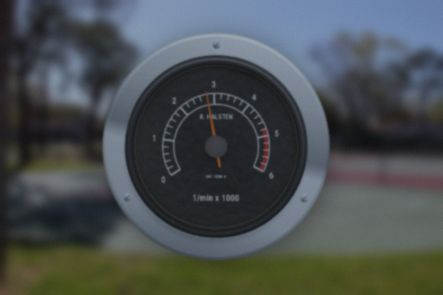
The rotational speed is 2800rpm
